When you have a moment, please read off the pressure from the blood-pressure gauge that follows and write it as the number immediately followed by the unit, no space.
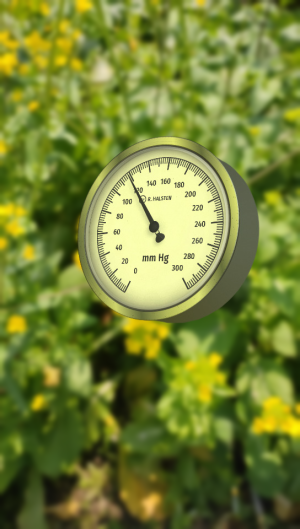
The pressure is 120mmHg
